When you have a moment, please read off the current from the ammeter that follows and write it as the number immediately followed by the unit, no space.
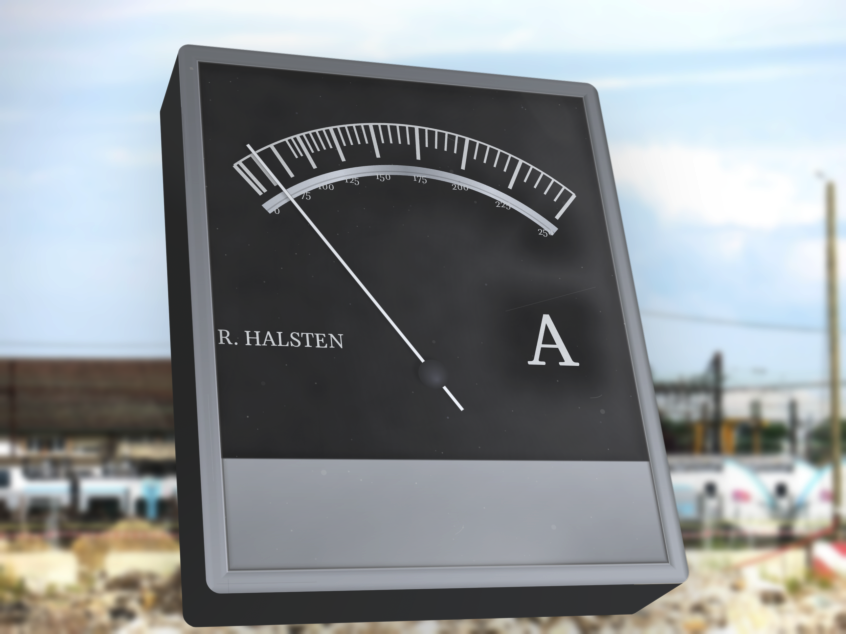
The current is 50A
